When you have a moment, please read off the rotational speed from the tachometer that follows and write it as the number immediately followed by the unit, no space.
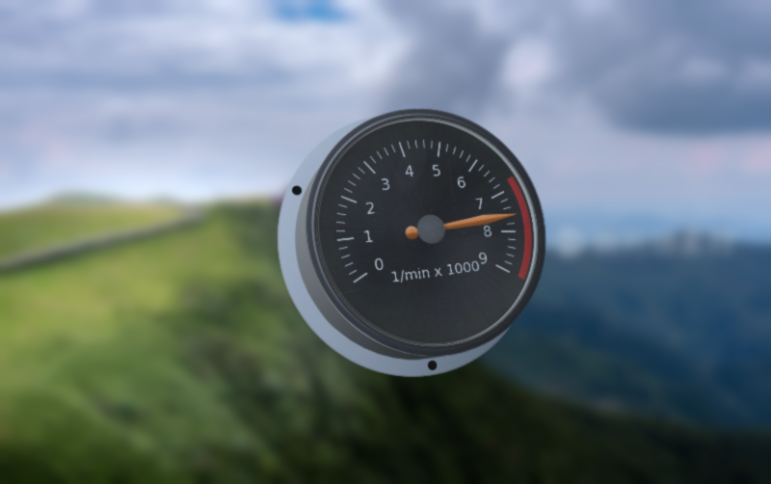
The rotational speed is 7600rpm
